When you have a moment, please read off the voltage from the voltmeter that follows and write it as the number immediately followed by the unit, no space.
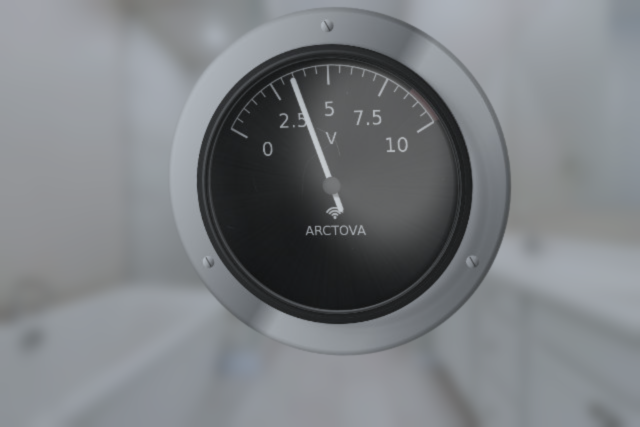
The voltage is 3.5V
